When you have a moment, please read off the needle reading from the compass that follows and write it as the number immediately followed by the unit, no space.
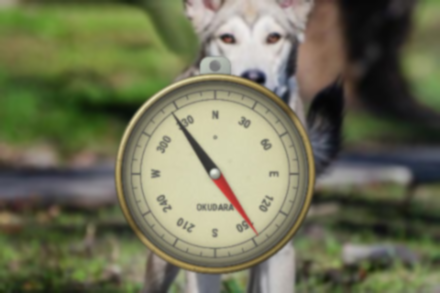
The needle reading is 145°
